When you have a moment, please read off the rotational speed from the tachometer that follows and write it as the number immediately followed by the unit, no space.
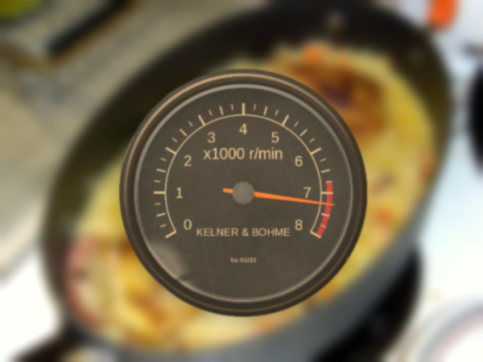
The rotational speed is 7250rpm
